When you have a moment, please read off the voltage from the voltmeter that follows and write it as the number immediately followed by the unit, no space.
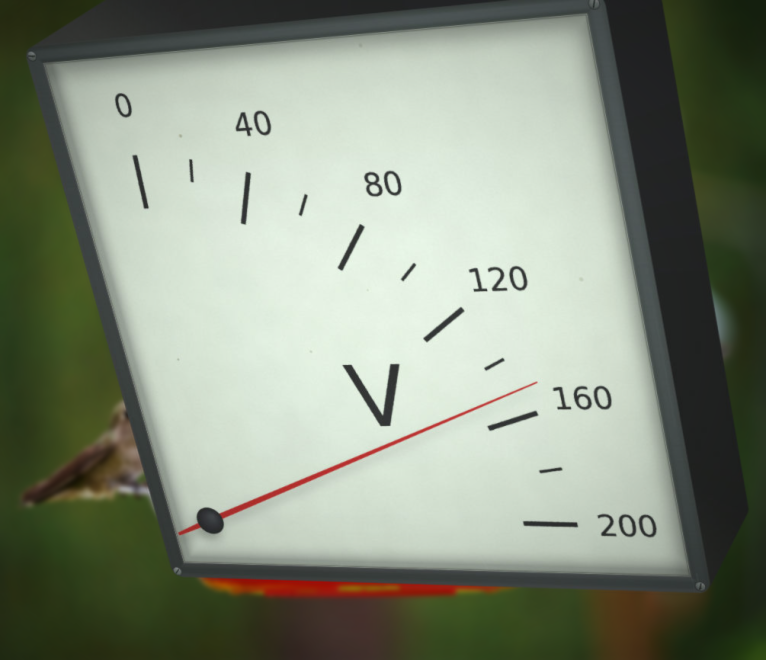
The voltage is 150V
